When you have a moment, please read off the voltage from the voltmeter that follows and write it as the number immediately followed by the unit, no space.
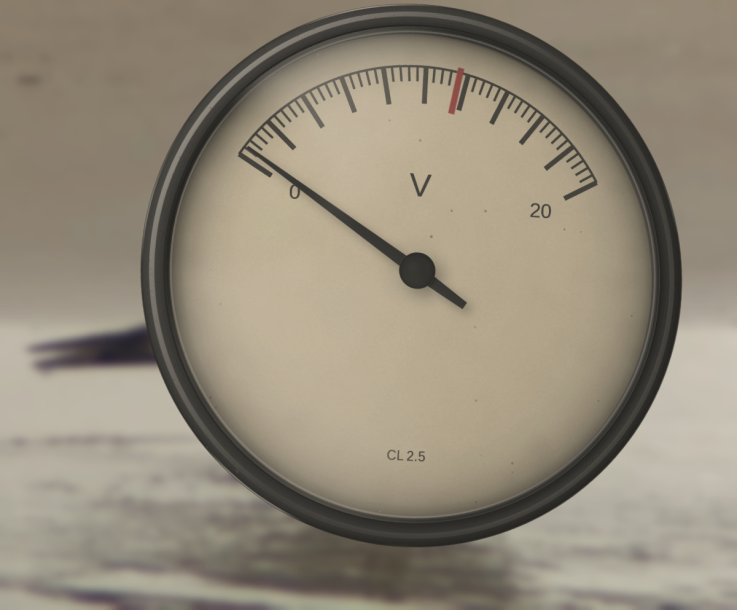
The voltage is 0.4V
